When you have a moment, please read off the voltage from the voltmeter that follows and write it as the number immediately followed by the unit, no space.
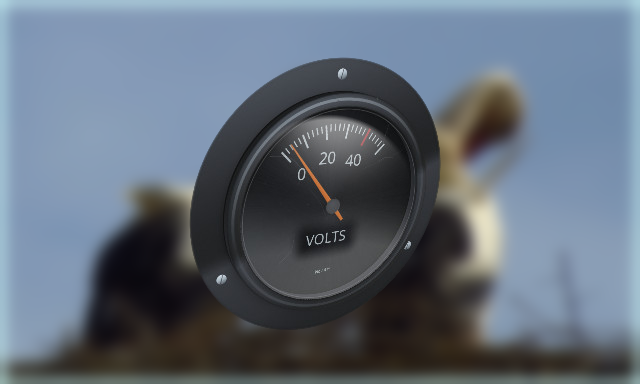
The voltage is 4V
